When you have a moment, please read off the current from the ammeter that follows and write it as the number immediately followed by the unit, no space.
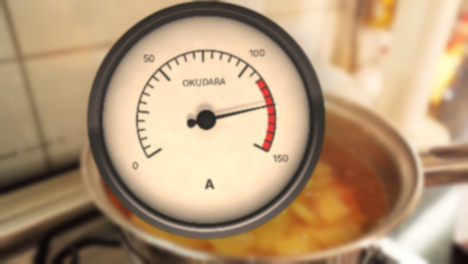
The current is 125A
